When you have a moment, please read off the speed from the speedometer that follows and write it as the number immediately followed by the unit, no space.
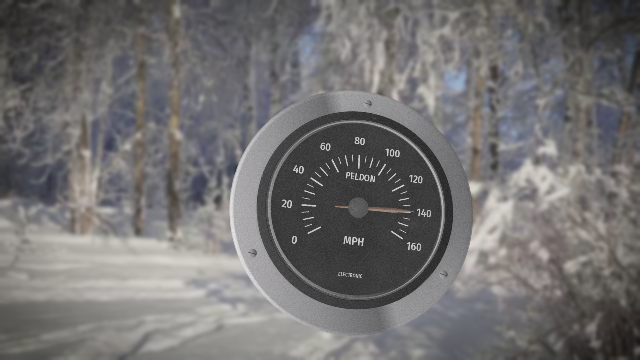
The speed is 140mph
